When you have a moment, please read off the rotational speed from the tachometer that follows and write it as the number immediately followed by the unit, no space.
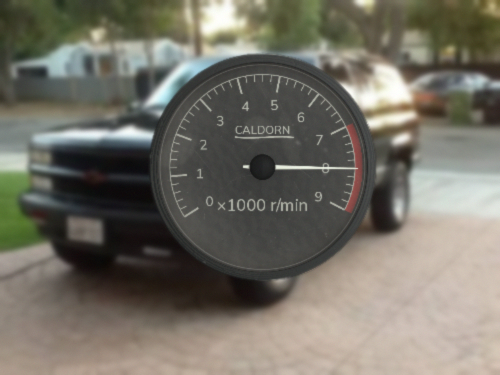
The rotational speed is 8000rpm
